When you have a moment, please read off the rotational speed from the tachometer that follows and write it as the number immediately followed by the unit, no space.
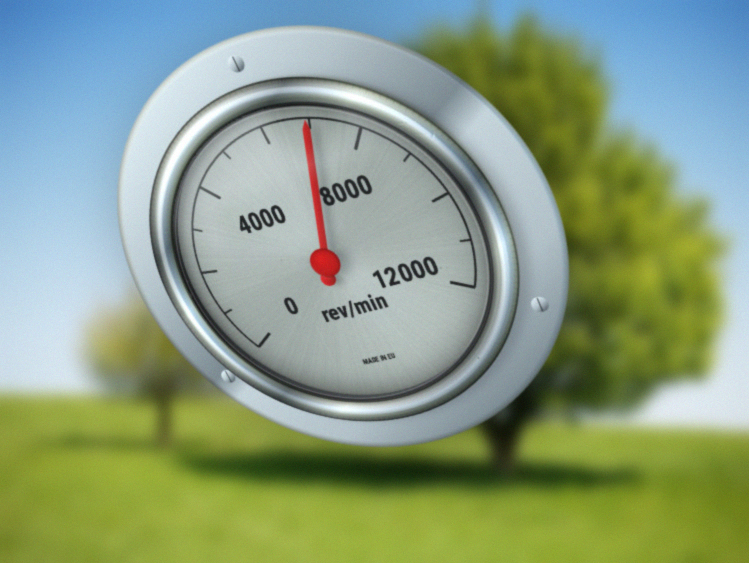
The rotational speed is 7000rpm
